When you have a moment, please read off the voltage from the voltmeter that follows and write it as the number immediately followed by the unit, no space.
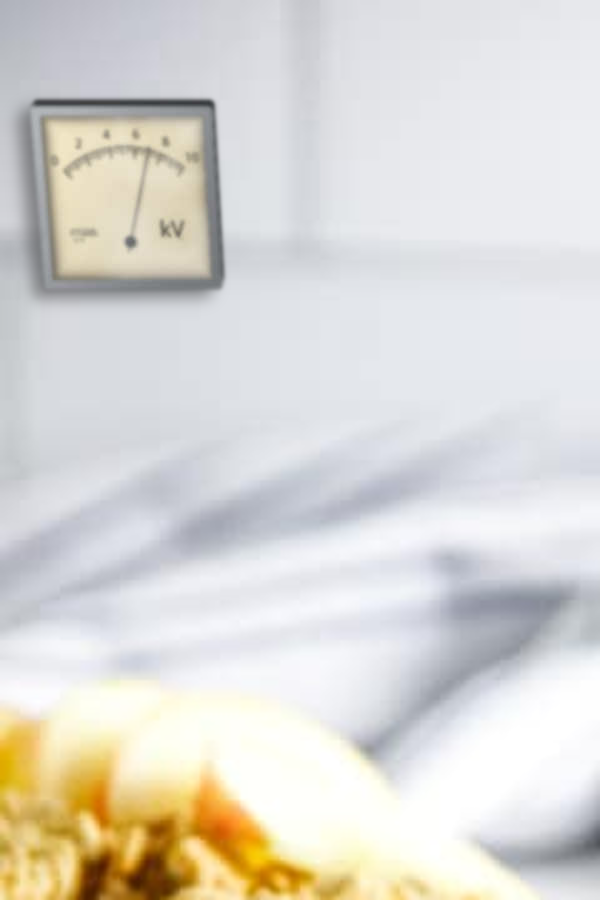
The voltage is 7kV
